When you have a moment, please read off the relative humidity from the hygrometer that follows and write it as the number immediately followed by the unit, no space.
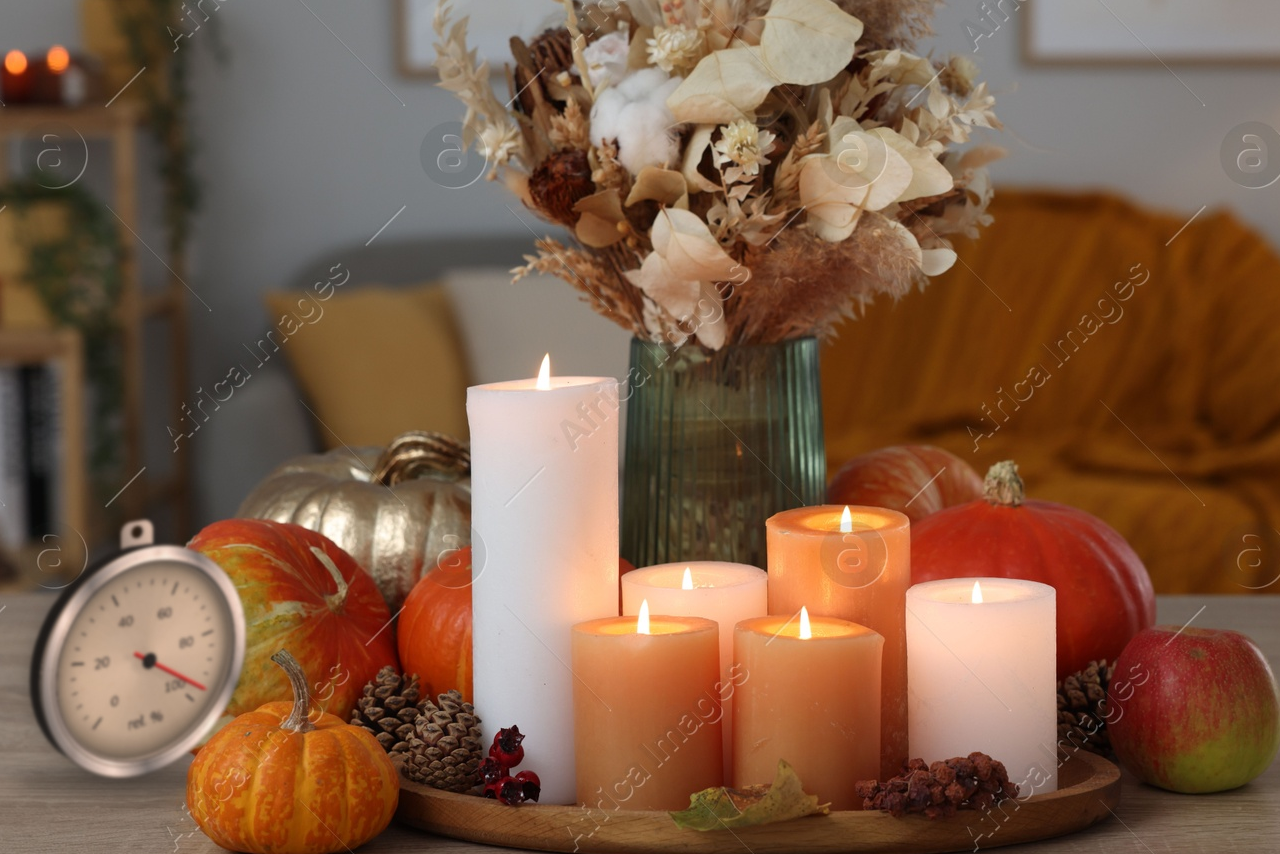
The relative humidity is 96%
